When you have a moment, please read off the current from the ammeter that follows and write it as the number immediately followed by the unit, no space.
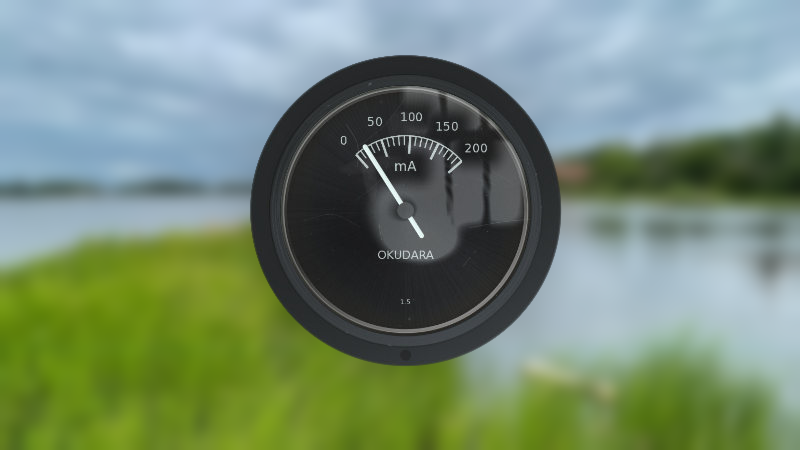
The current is 20mA
